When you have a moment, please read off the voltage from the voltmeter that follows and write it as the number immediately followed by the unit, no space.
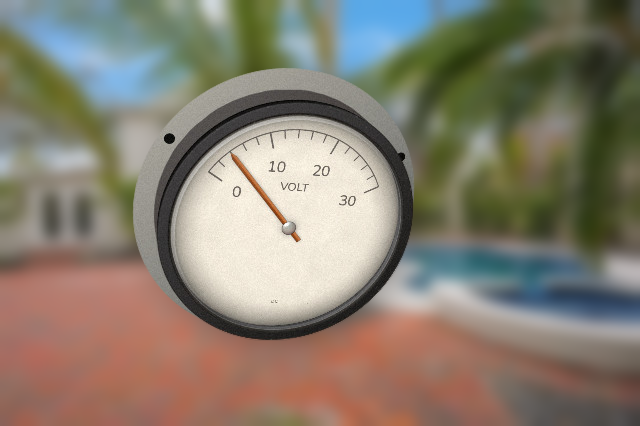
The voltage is 4V
